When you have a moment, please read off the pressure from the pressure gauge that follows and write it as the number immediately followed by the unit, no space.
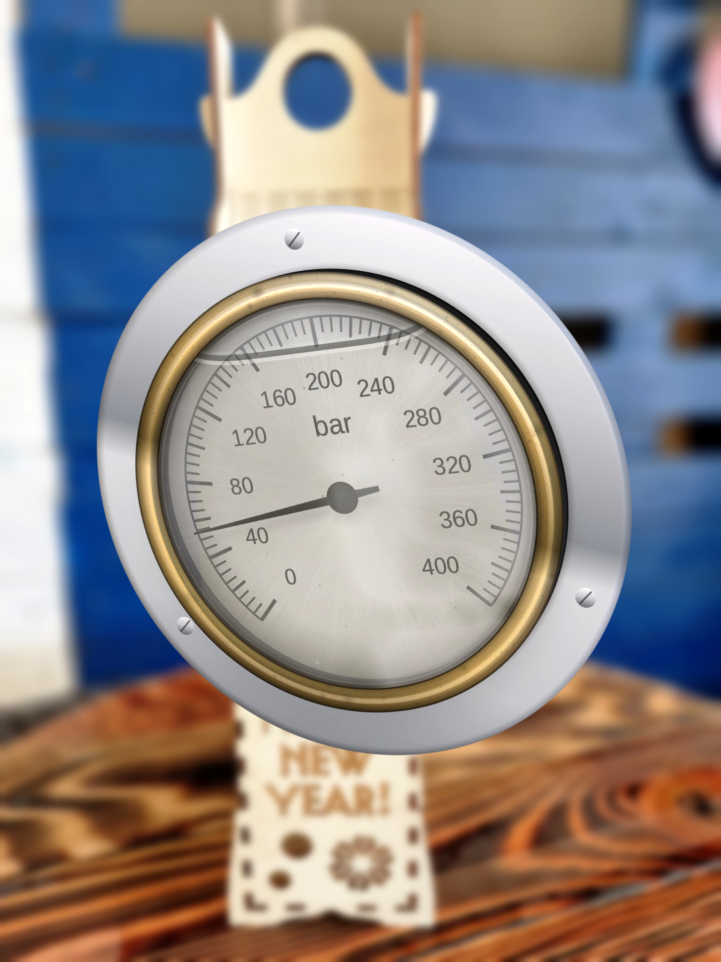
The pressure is 55bar
